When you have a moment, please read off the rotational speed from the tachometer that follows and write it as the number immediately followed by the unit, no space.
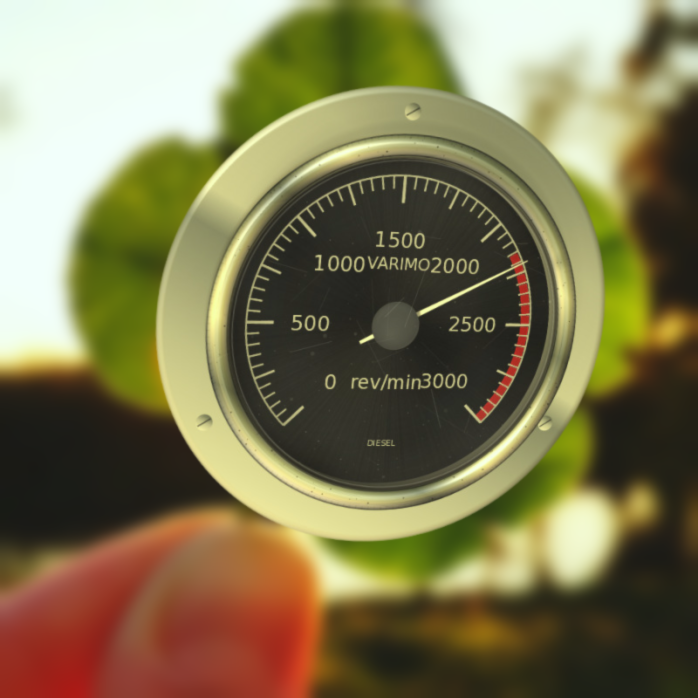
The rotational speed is 2200rpm
